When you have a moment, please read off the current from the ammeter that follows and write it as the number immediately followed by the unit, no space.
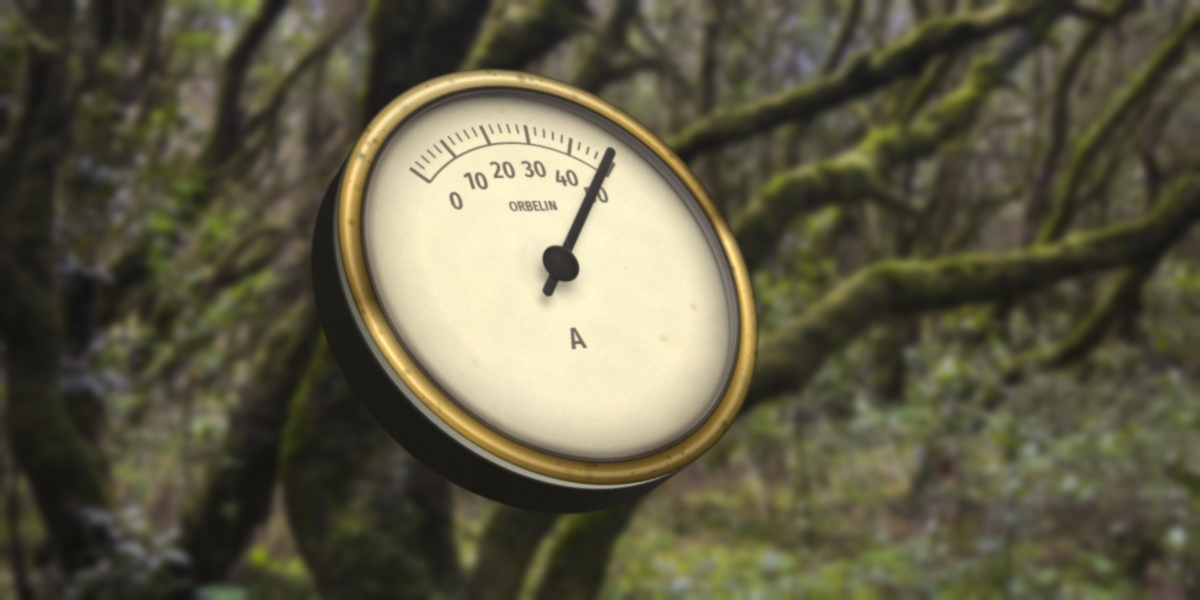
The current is 48A
